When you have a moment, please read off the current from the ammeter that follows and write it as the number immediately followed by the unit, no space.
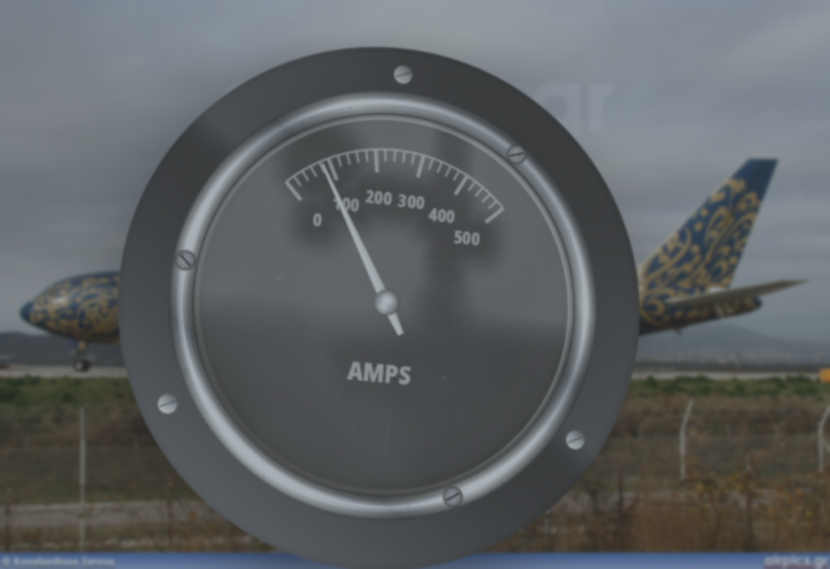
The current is 80A
